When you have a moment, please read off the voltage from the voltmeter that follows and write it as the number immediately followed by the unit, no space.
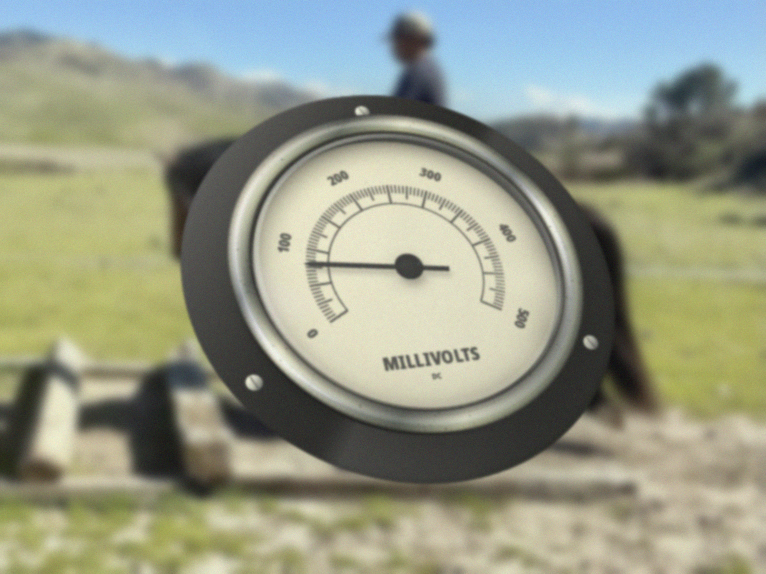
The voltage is 75mV
